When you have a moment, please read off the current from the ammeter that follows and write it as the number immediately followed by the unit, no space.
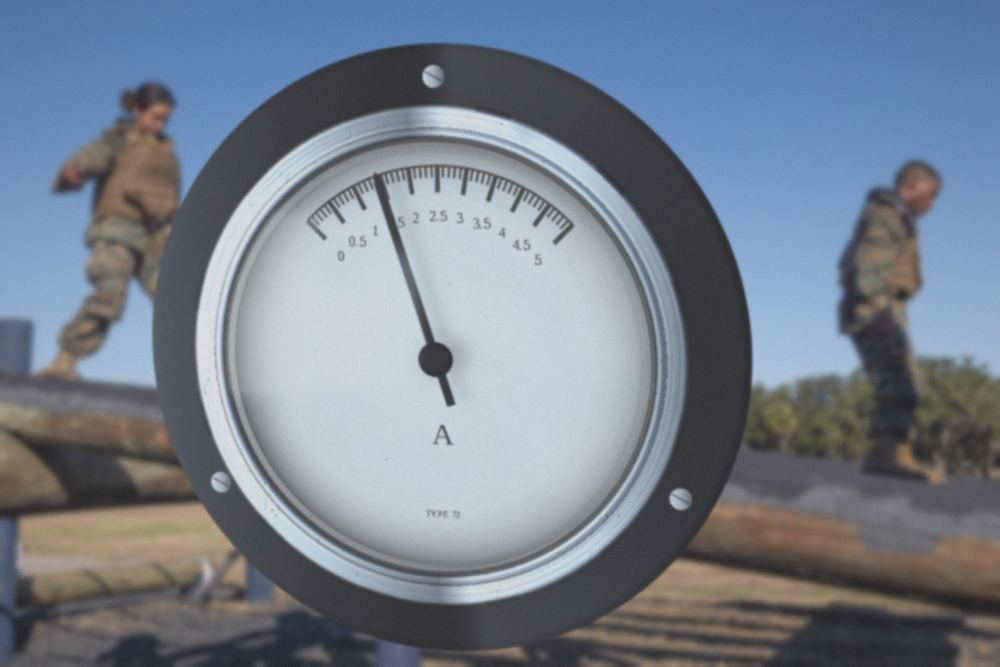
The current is 1.5A
